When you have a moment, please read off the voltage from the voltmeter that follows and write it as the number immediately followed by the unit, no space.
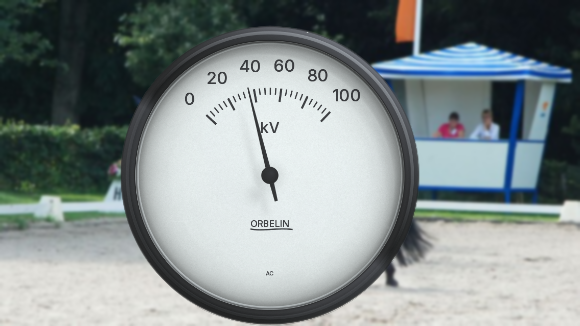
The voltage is 36kV
